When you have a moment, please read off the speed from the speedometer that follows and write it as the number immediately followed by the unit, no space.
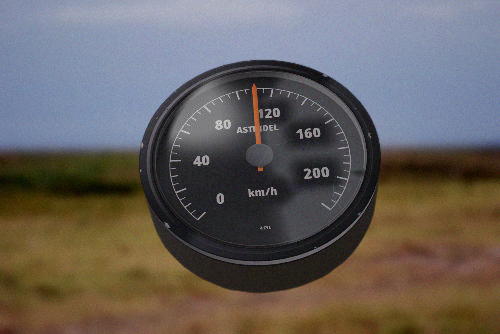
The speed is 110km/h
